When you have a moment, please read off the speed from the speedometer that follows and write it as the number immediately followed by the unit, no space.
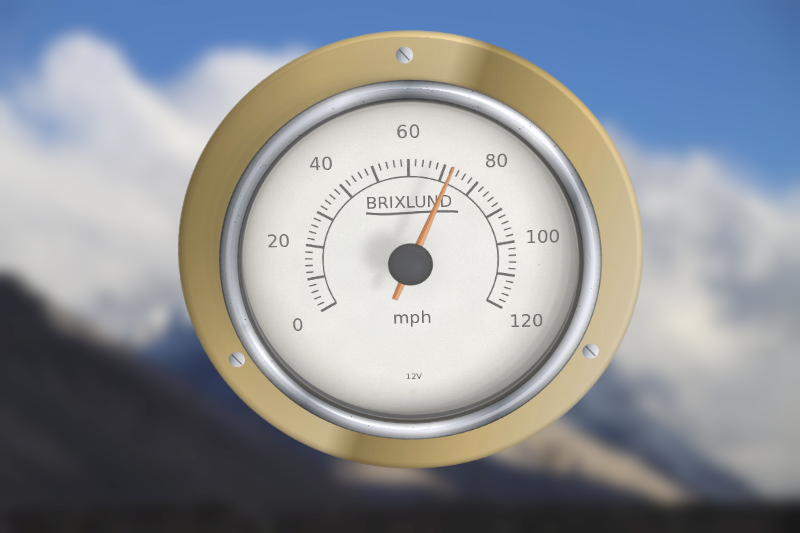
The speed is 72mph
